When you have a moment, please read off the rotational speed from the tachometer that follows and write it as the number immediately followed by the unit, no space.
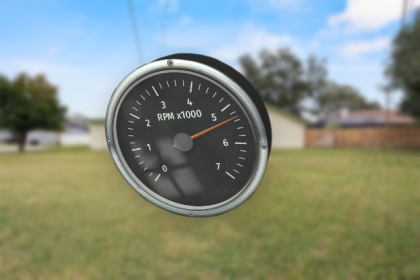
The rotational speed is 5300rpm
